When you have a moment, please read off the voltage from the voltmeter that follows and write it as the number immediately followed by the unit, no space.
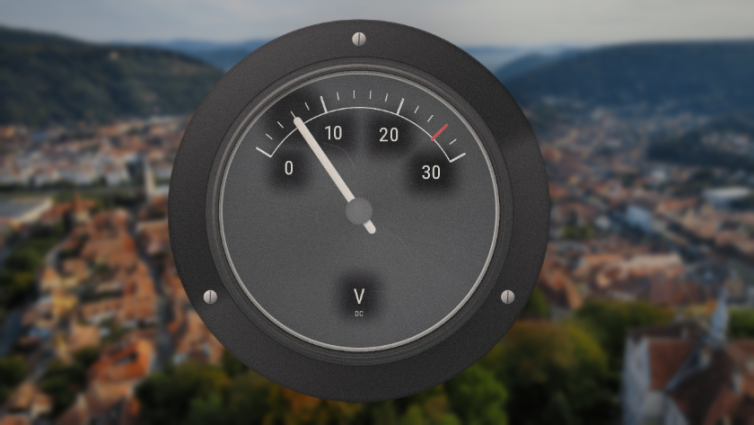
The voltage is 6V
